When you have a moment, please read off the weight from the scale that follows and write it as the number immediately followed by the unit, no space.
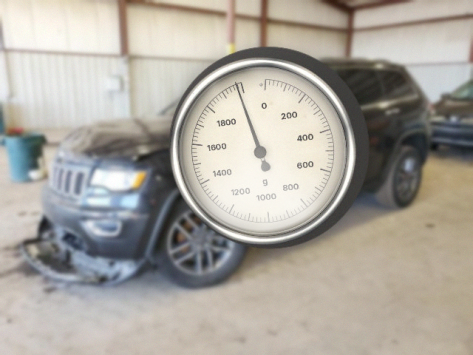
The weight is 1980g
